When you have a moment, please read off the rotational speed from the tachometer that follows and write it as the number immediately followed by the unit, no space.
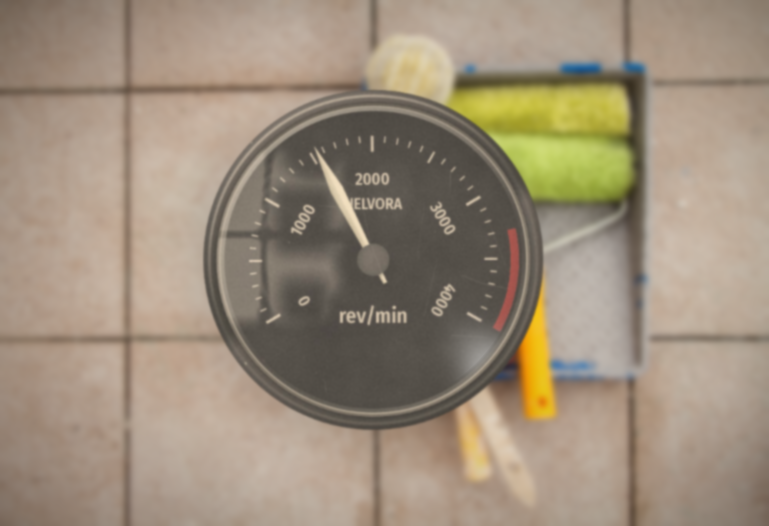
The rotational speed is 1550rpm
